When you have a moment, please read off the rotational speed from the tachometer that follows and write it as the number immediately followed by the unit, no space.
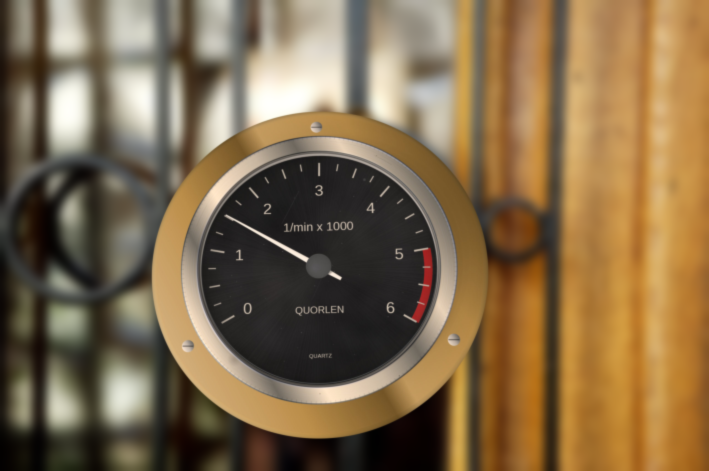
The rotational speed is 1500rpm
